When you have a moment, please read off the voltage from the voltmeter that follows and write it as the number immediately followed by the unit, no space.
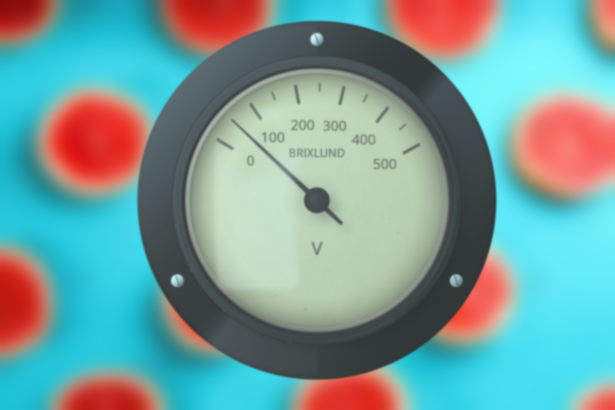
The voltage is 50V
